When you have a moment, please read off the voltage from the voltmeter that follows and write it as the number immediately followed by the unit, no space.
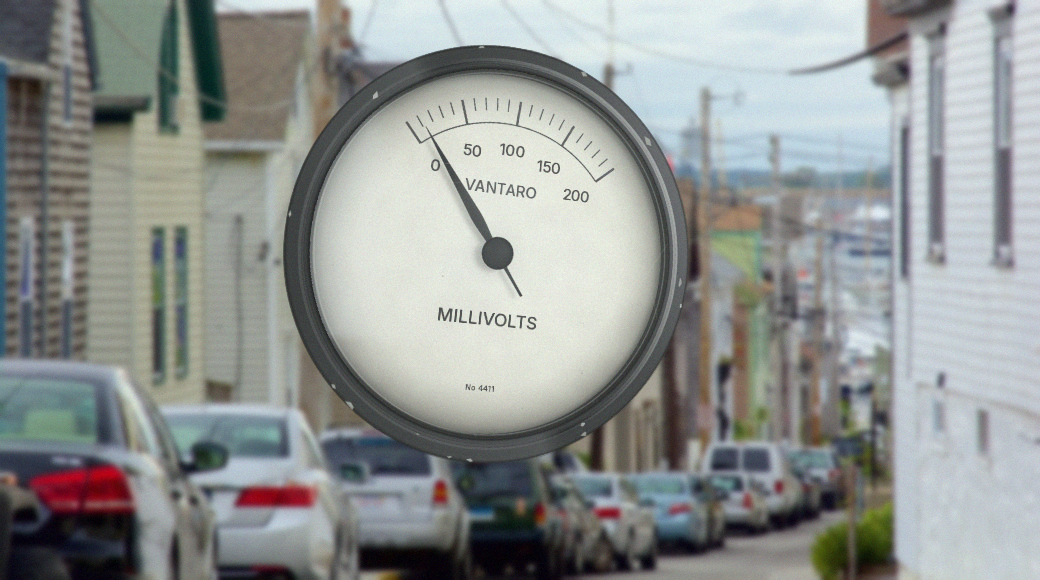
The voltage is 10mV
